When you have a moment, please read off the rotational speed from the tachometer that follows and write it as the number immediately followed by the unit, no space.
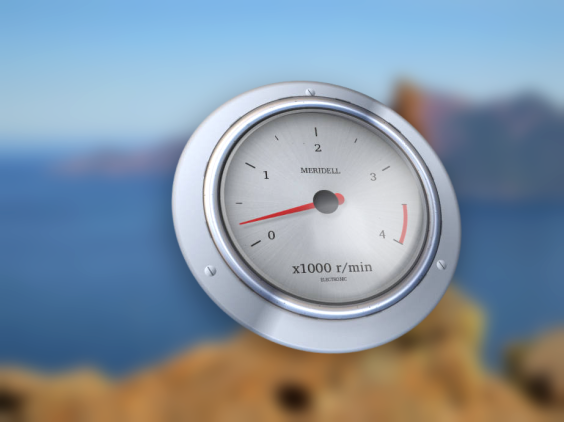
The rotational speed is 250rpm
